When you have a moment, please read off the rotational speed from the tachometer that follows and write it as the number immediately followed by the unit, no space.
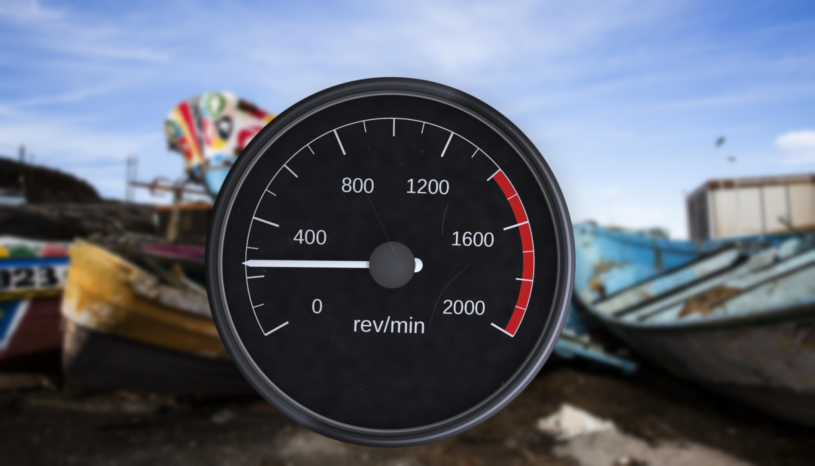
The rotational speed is 250rpm
